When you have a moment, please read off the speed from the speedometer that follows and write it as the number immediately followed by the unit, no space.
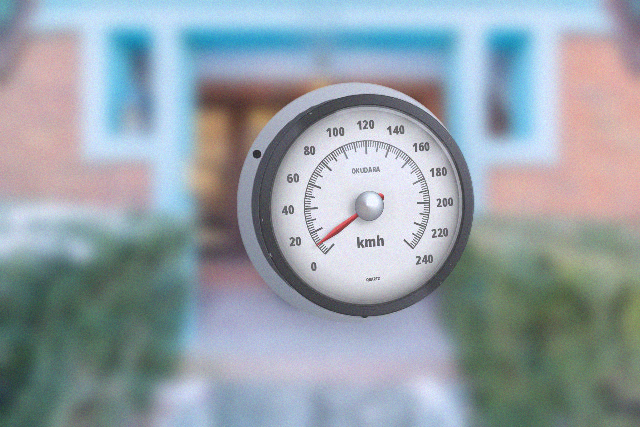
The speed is 10km/h
